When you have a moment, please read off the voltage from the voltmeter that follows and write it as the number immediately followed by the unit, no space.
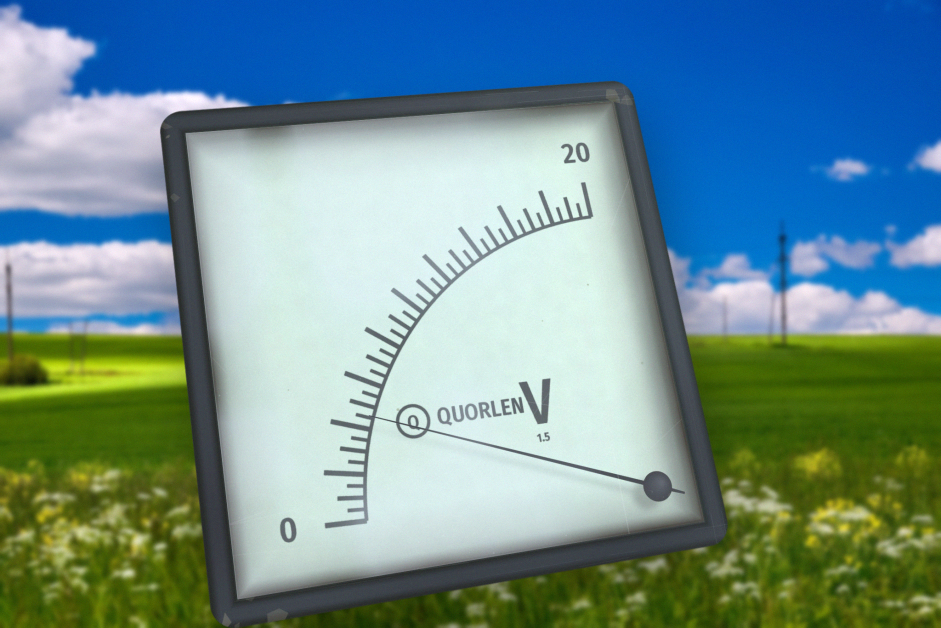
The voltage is 4.5V
